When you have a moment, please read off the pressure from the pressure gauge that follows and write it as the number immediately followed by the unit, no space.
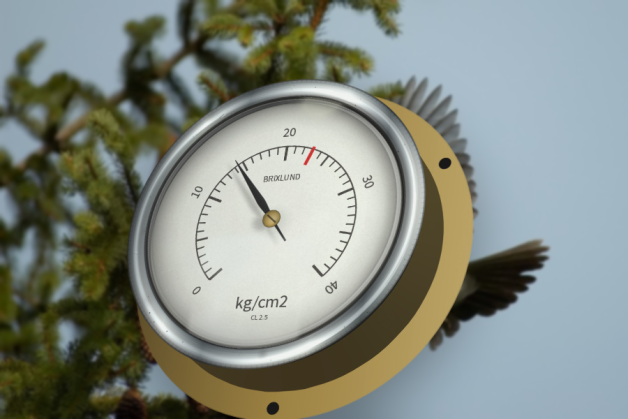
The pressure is 14.5kg/cm²
